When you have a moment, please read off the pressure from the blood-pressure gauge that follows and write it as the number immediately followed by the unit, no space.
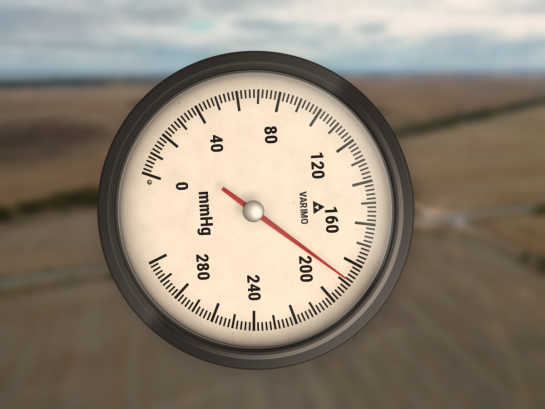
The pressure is 188mmHg
